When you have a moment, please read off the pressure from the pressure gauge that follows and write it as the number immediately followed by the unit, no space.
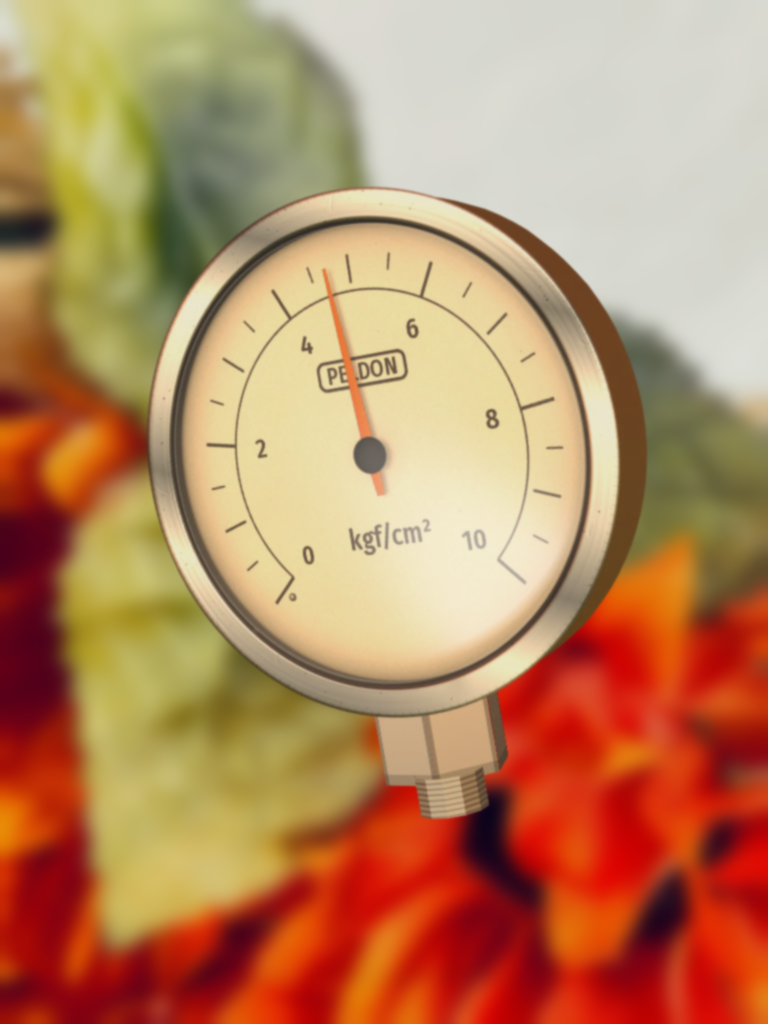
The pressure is 4.75kg/cm²
